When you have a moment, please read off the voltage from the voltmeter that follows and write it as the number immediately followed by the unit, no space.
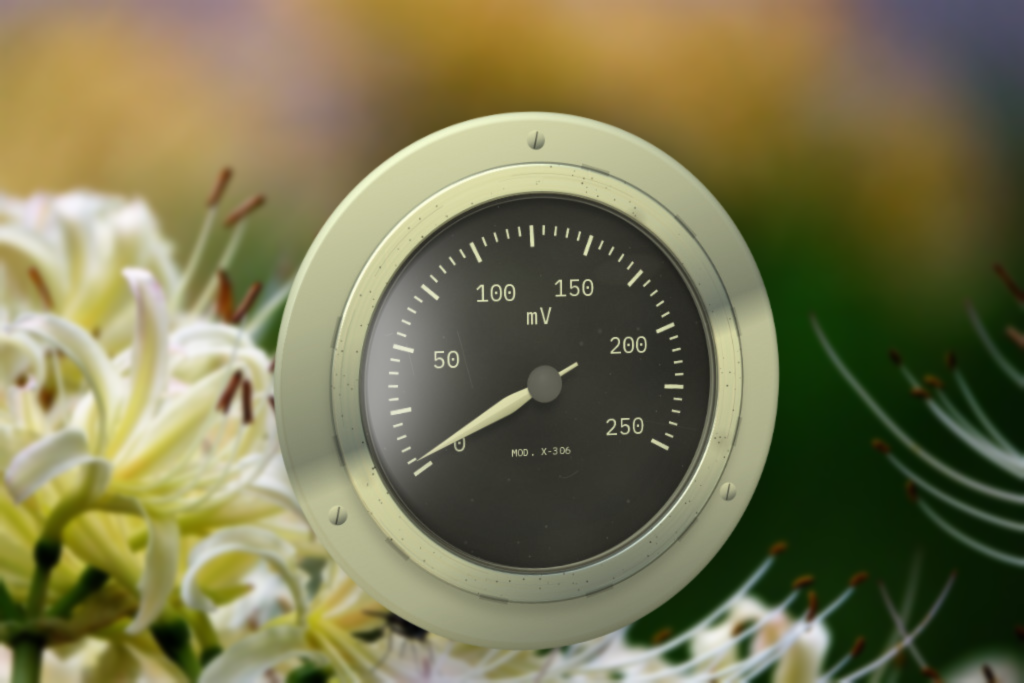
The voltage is 5mV
